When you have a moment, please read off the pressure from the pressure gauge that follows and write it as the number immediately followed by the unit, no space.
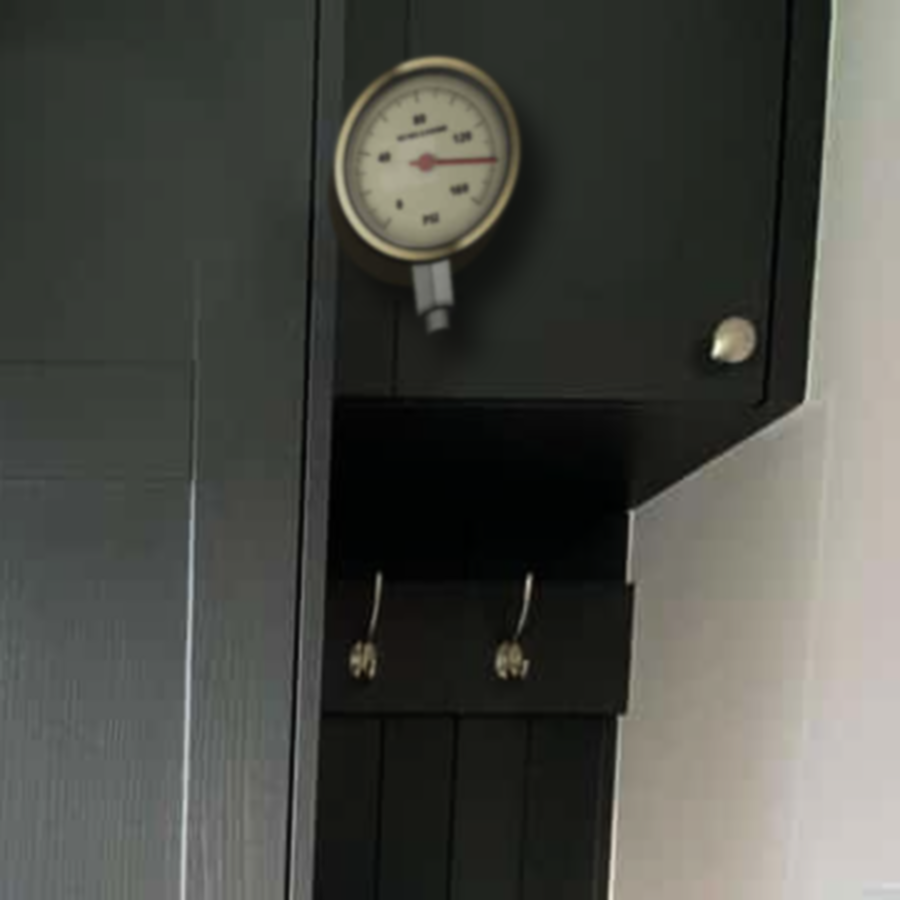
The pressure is 140psi
